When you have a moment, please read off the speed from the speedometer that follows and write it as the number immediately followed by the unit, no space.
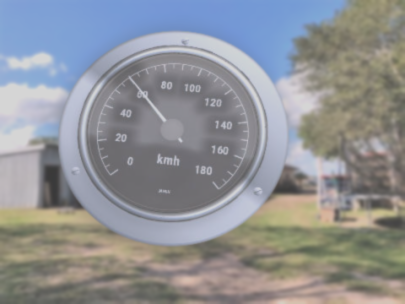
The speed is 60km/h
